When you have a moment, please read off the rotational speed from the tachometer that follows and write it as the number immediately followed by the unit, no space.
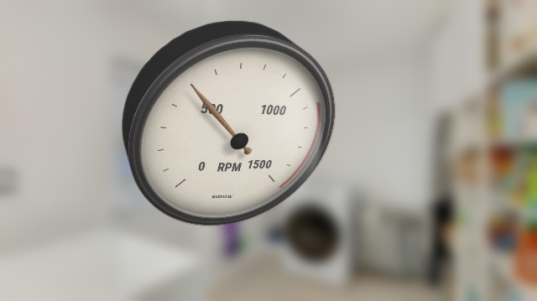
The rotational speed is 500rpm
